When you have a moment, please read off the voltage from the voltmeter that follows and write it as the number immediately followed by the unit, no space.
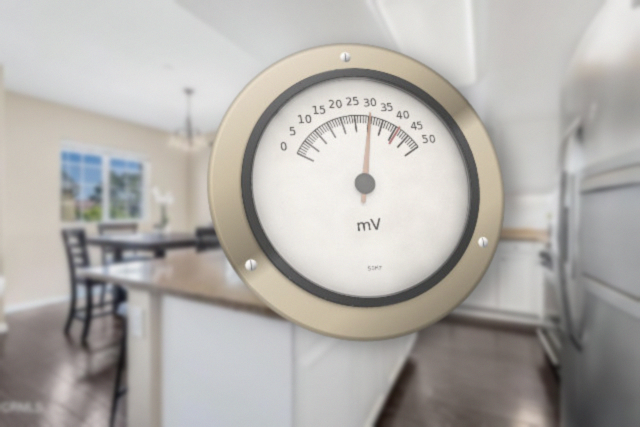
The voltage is 30mV
